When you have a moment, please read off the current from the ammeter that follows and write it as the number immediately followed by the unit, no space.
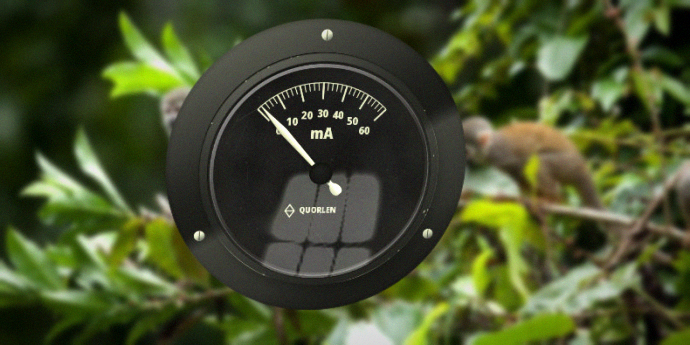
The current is 2mA
